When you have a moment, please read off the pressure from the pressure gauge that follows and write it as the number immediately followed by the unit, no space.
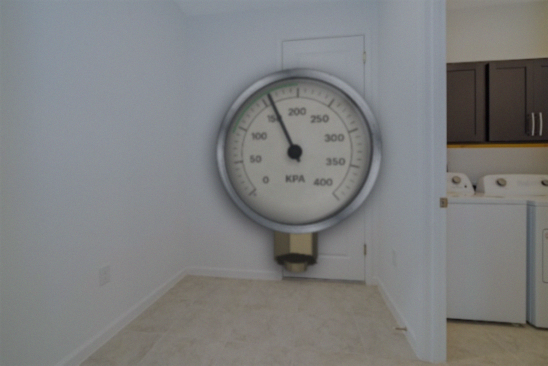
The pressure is 160kPa
